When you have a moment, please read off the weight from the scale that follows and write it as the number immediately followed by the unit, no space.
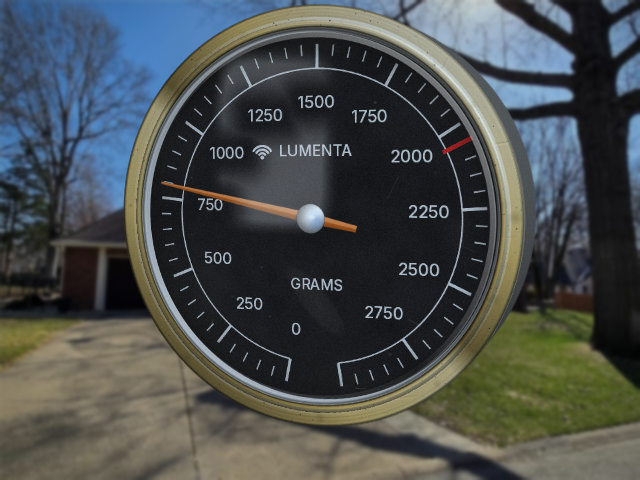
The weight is 800g
